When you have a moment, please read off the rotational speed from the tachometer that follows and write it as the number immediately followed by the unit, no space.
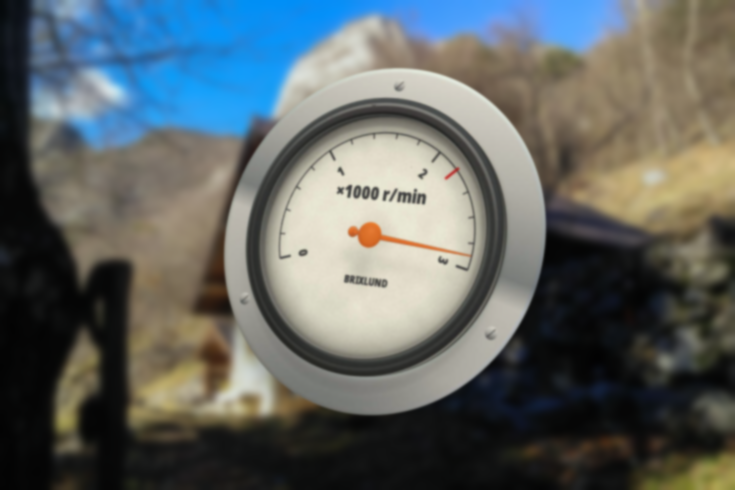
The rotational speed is 2900rpm
